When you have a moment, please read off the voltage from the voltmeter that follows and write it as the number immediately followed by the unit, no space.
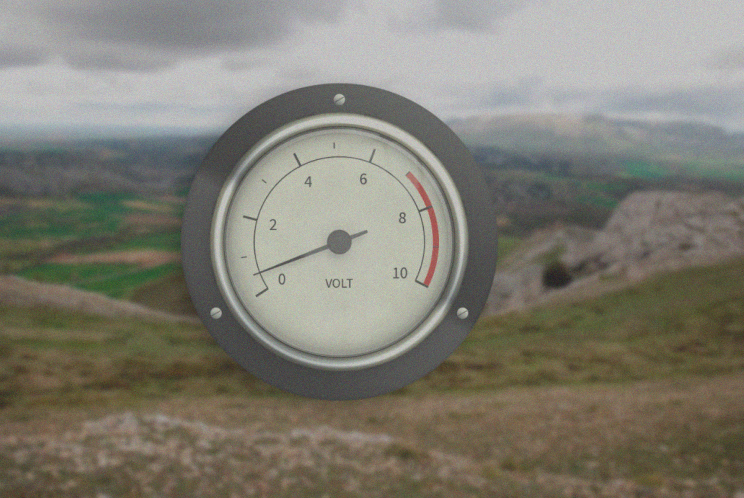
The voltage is 0.5V
